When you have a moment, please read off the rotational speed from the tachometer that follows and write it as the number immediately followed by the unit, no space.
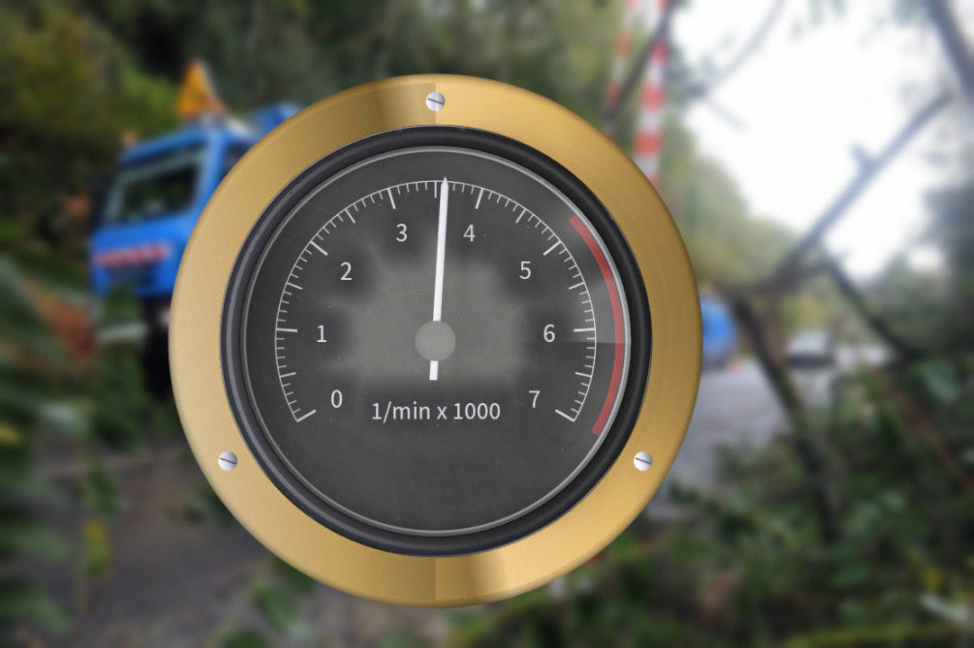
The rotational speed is 3600rpm
